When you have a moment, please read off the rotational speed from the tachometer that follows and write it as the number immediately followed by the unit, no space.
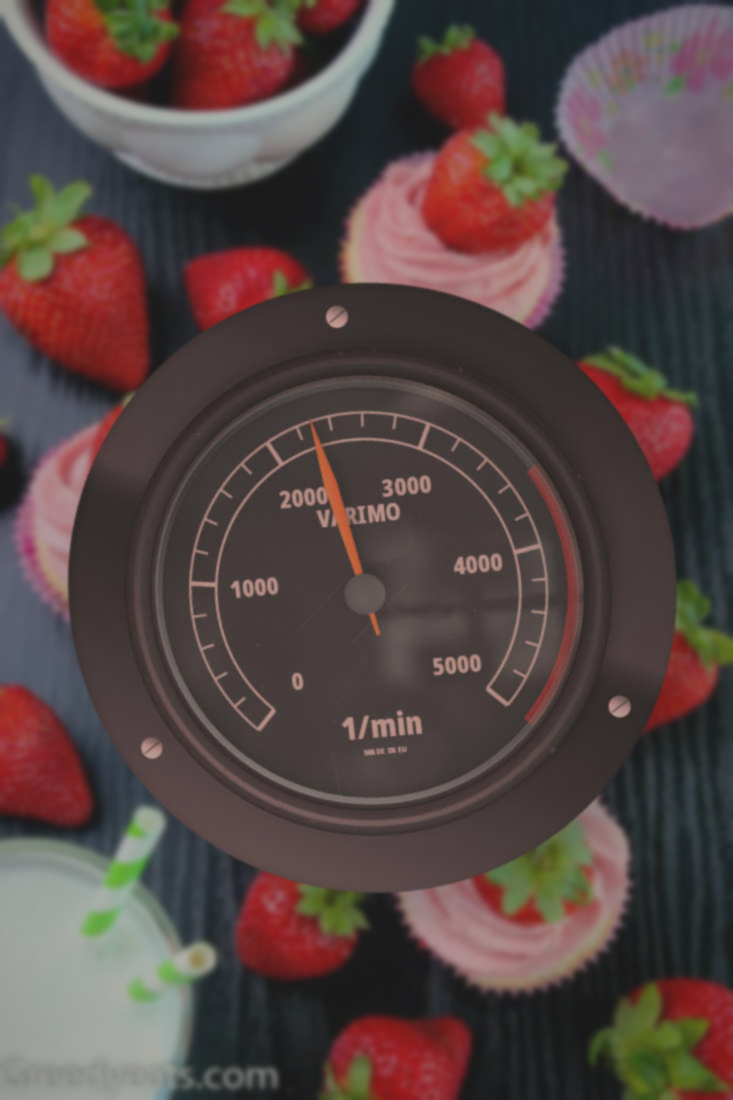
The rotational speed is 2300rpm
